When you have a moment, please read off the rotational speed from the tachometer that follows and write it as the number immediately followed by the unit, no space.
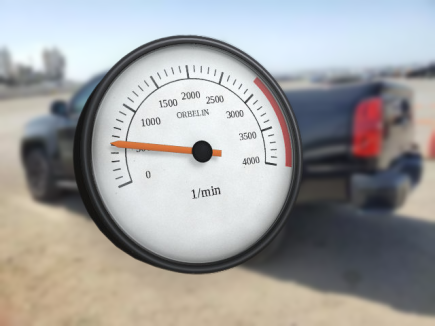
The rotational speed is 500rpm
